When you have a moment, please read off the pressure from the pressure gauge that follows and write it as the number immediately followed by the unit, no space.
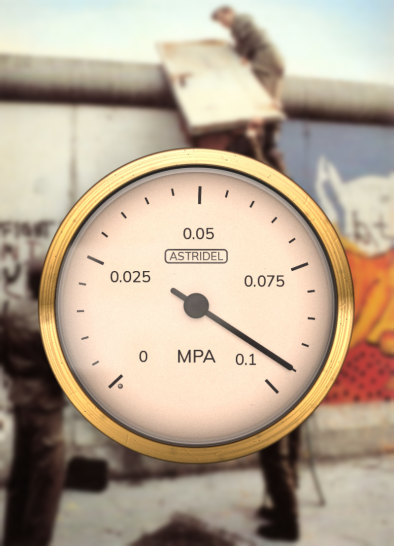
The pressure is 0.095MPa
